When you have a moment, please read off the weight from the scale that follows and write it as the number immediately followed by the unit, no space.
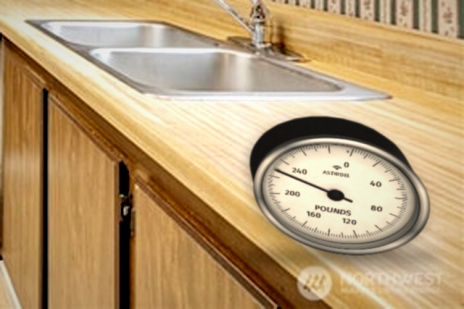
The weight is 230lb
